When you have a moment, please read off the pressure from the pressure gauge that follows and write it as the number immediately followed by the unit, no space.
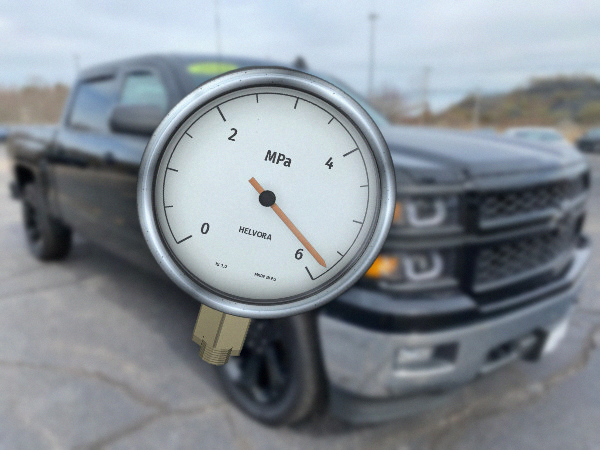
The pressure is 5.75MPa
